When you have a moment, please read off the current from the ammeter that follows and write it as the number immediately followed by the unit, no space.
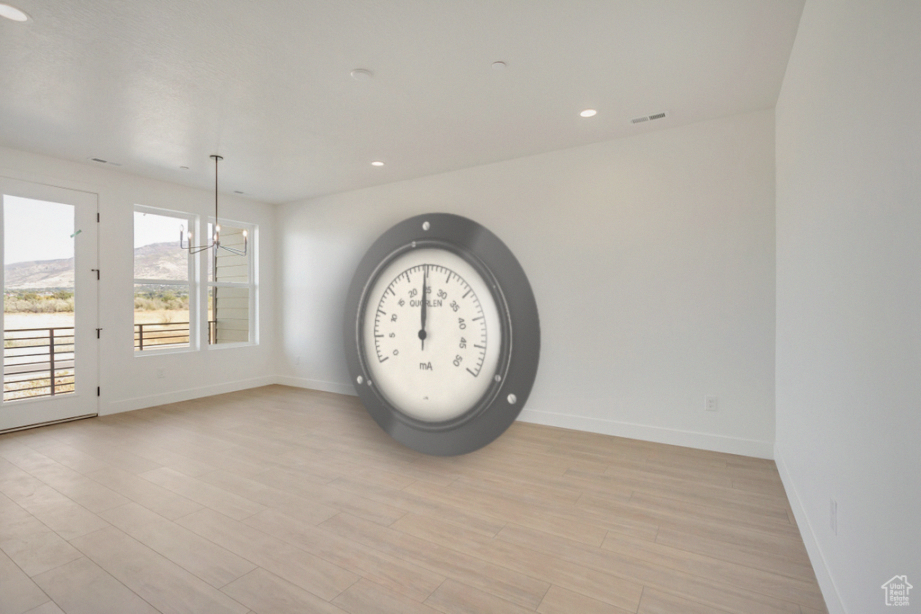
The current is 25mA
